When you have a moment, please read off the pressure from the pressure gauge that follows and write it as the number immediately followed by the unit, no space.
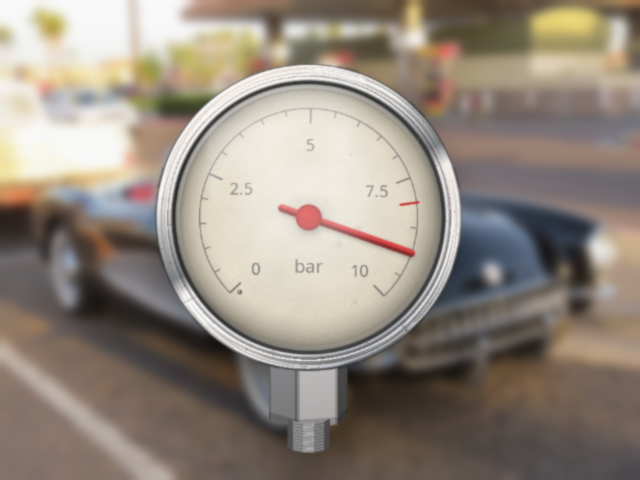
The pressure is 9bar
